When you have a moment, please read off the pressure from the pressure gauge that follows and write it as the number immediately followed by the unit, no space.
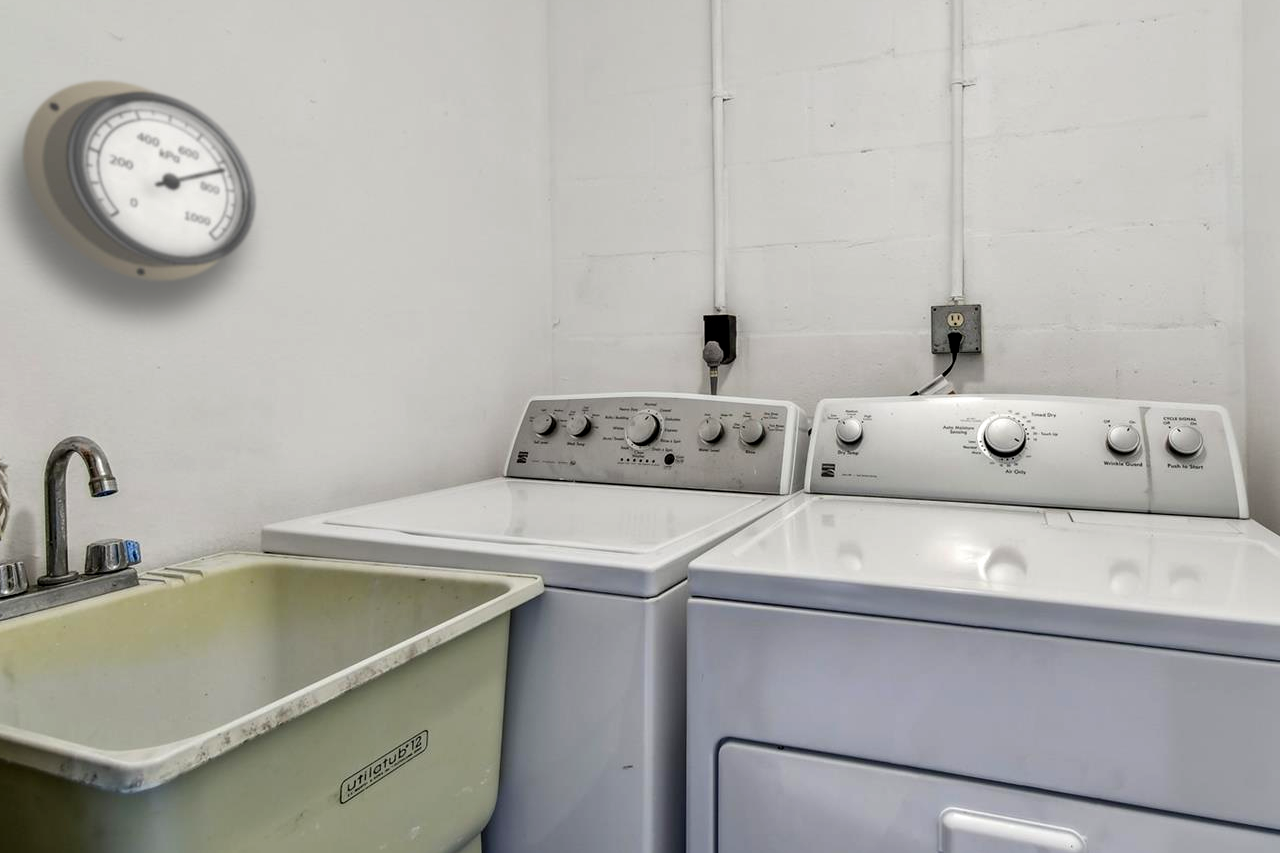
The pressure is 725kPa
